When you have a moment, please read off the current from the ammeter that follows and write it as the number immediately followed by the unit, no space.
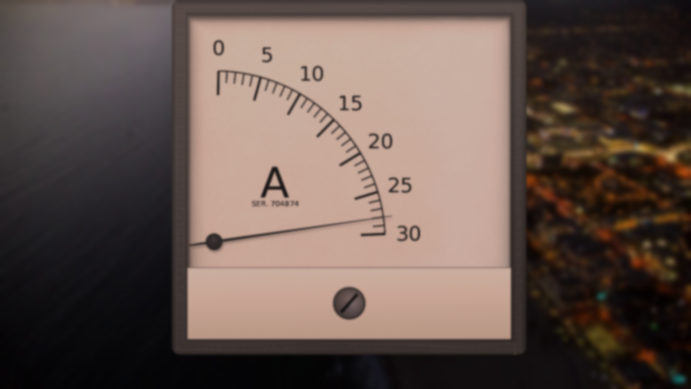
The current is 28A
